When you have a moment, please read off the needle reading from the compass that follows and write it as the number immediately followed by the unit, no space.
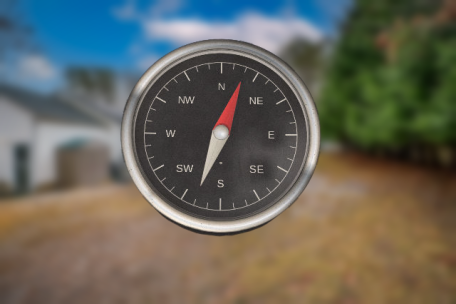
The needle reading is 20°
